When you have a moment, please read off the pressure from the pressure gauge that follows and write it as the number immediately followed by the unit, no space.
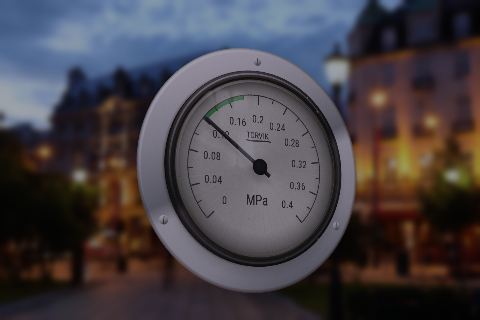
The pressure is 0.12MPa
